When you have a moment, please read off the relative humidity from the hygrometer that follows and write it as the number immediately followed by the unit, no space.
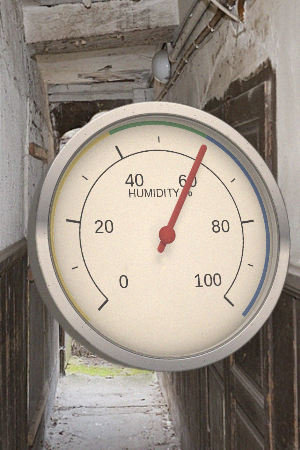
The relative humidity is 60%
